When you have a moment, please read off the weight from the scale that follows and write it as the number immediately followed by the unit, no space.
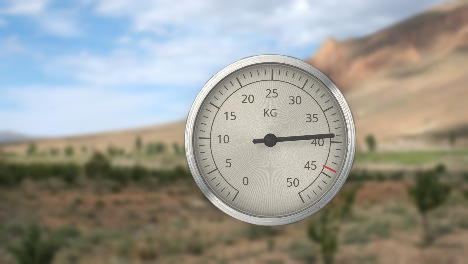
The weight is 39kg
